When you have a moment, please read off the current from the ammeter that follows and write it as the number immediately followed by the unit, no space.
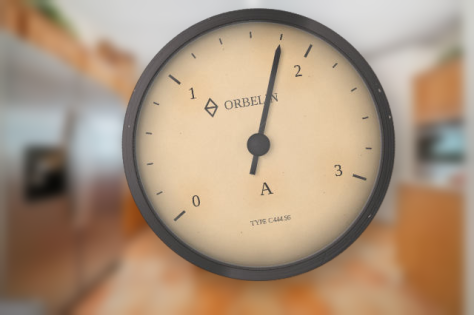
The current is 1.8A
